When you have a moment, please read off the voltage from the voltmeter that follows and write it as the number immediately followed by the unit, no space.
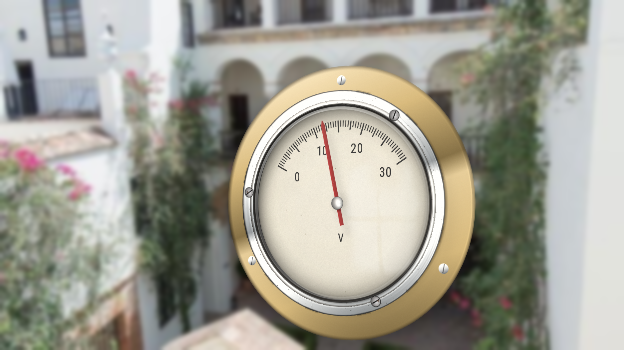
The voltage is 12.5V
